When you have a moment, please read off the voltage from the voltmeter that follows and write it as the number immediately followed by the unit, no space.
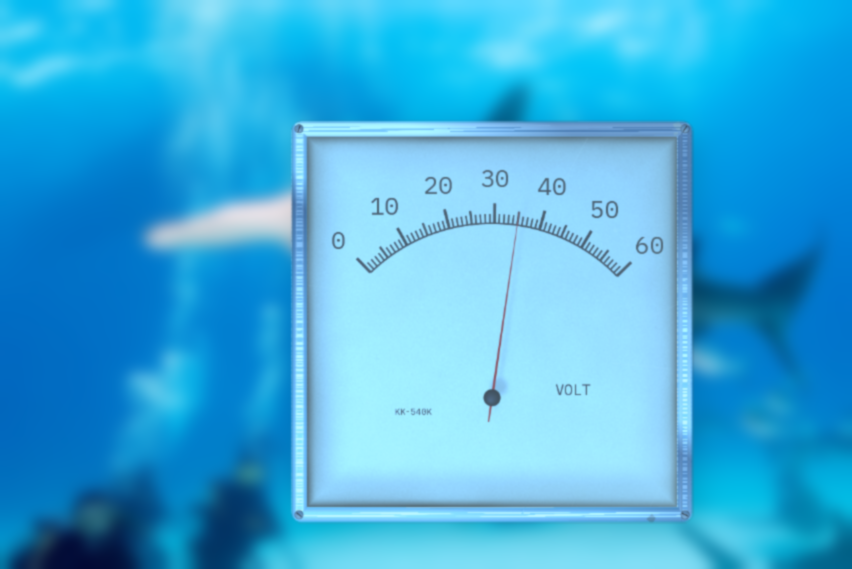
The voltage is 35V
